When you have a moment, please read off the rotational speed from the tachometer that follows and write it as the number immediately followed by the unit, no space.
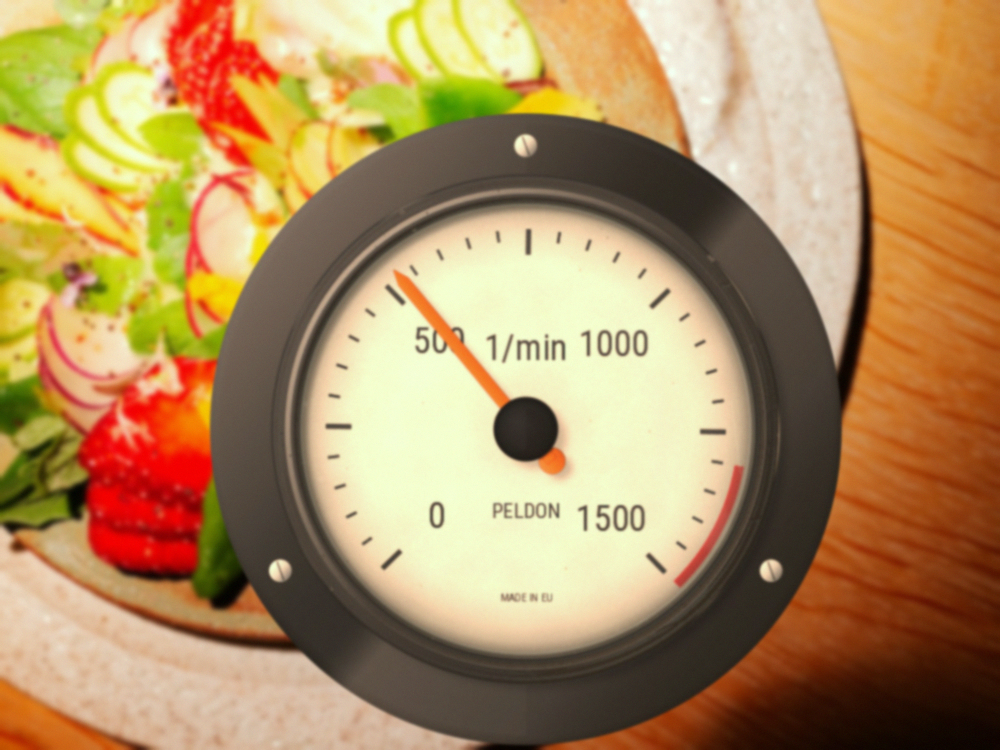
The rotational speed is 525rpm
